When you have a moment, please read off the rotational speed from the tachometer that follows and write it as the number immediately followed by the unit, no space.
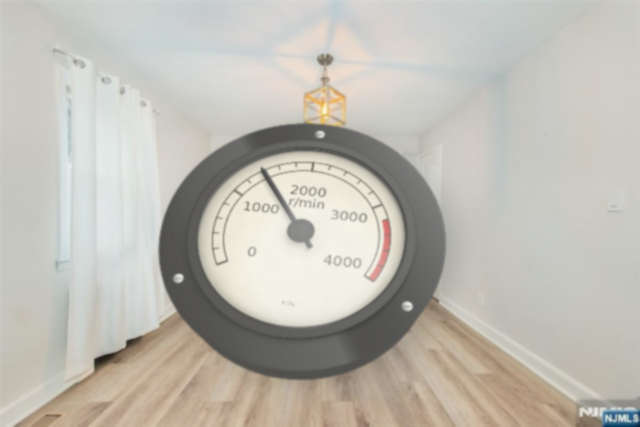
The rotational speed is 1400rpm
